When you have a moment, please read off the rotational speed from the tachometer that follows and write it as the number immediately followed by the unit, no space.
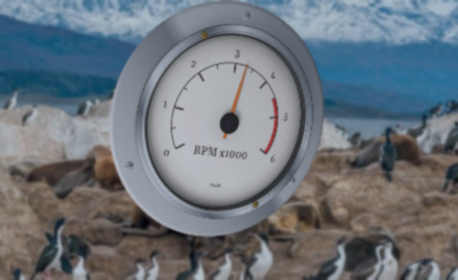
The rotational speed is 3250rpm
